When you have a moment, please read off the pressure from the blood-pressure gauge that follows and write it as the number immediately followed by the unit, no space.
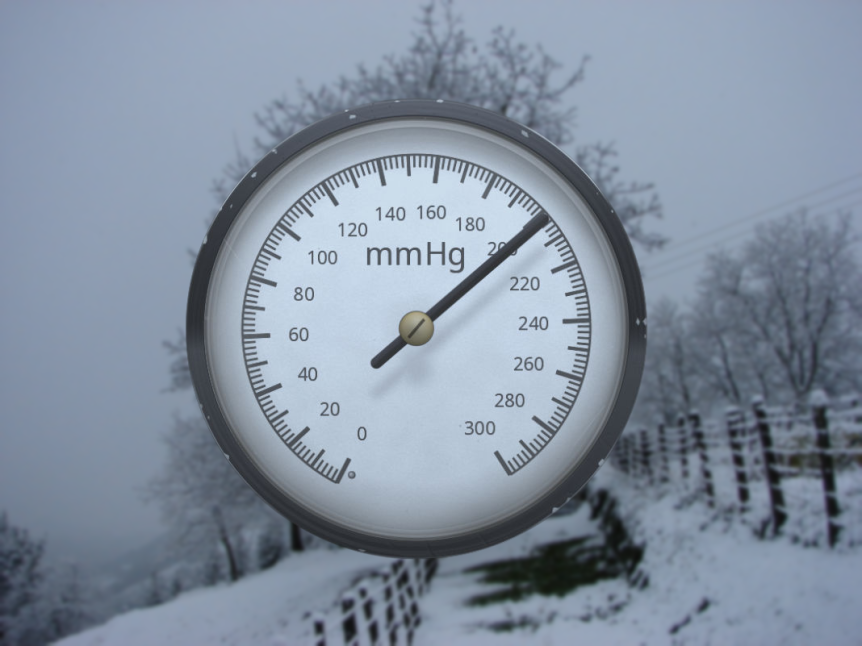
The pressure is 202mmHg
